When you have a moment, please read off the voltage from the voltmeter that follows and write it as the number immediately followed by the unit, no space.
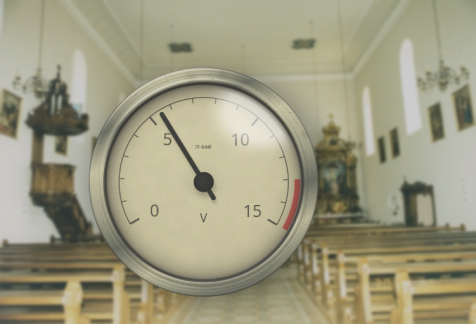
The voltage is 5.5V
